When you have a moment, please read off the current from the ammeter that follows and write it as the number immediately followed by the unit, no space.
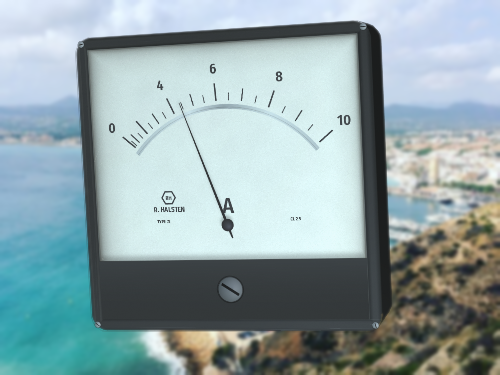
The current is 4.5A
